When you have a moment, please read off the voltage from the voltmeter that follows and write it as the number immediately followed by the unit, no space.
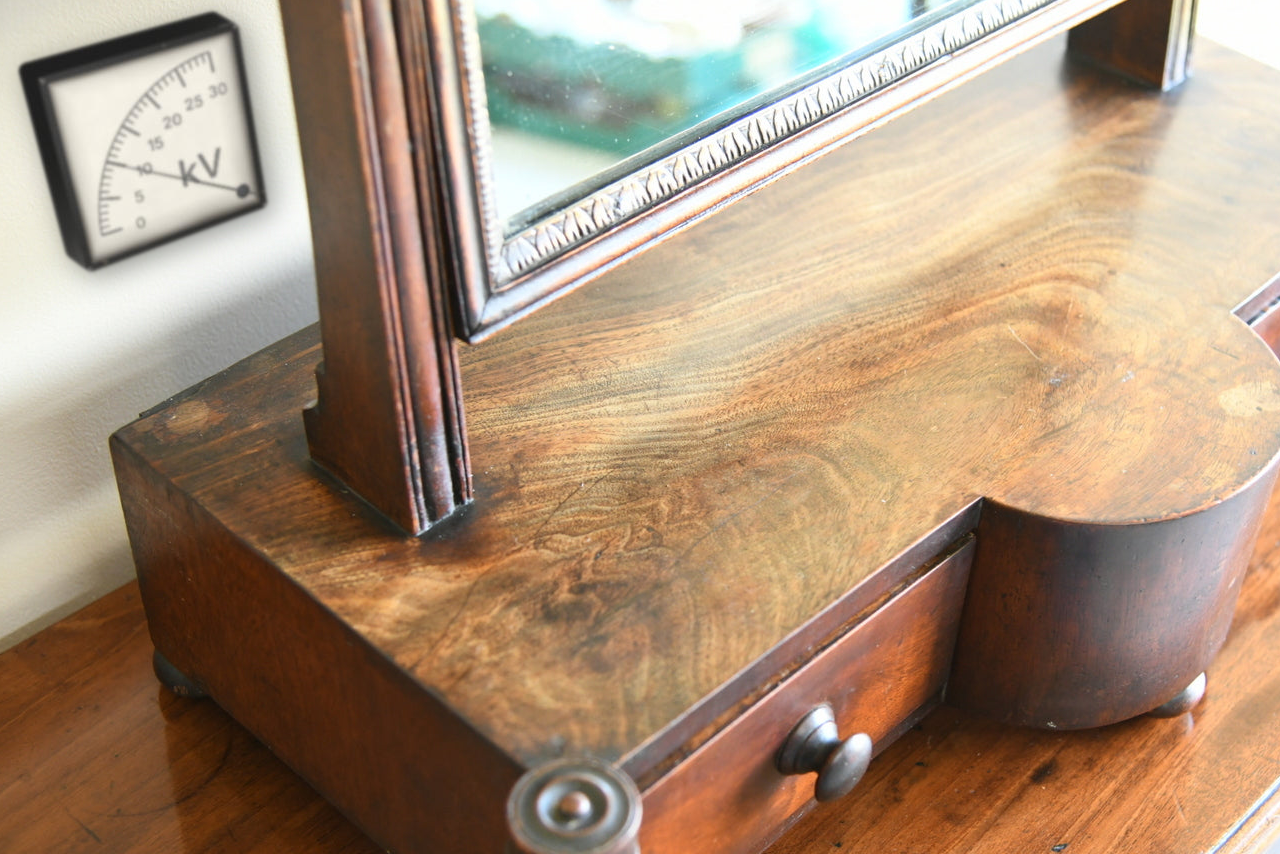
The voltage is 10kV
